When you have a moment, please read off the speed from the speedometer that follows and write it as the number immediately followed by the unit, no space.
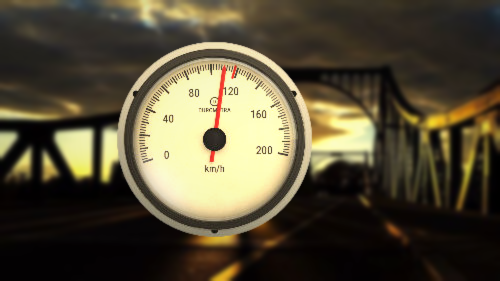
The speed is 110km/h
